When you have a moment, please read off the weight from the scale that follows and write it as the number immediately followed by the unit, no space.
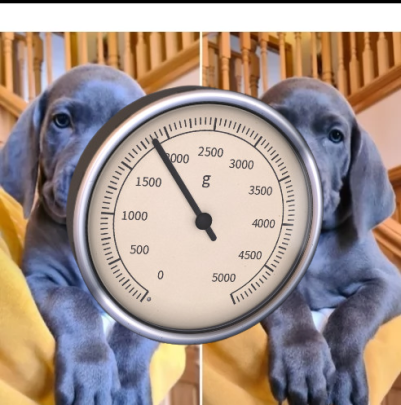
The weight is 1850g
